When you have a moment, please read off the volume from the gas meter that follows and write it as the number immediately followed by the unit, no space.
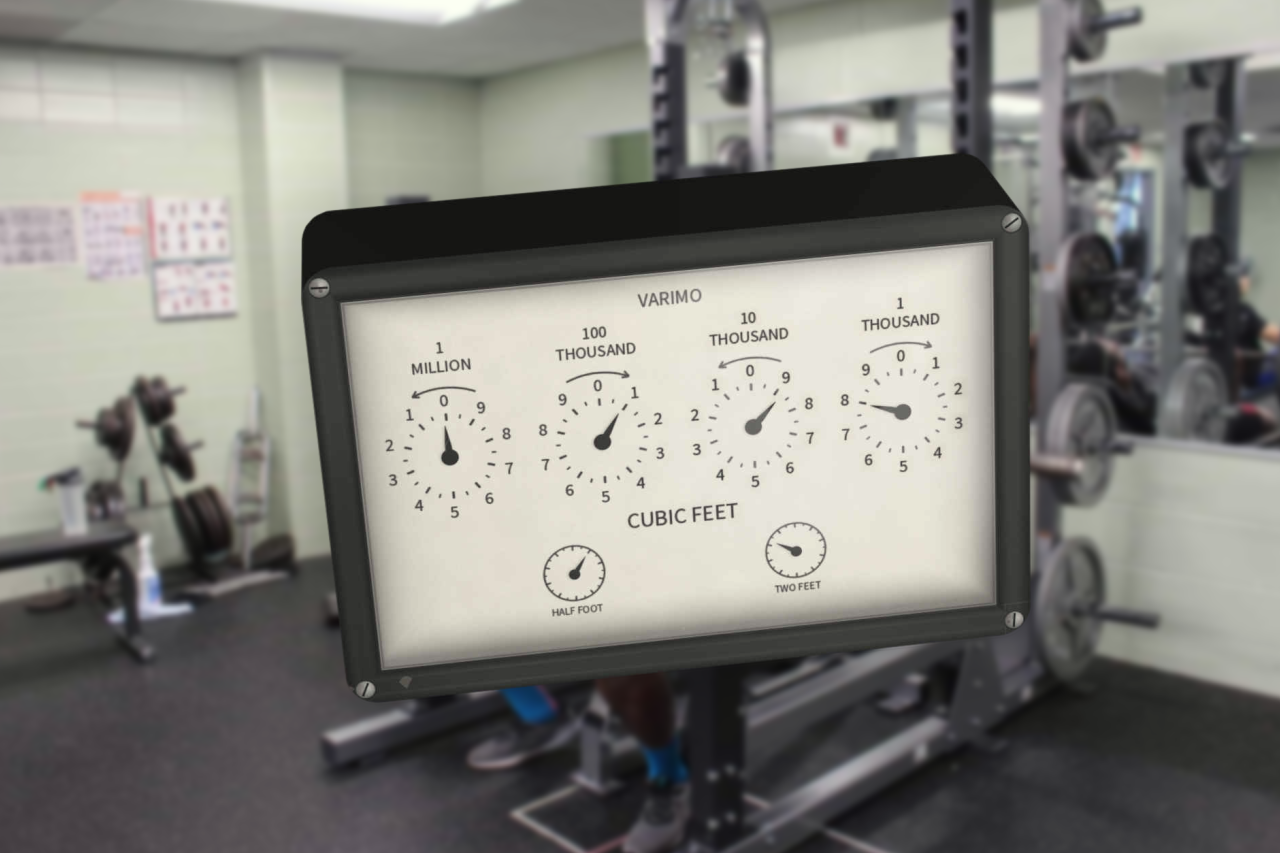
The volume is 8800ft³
